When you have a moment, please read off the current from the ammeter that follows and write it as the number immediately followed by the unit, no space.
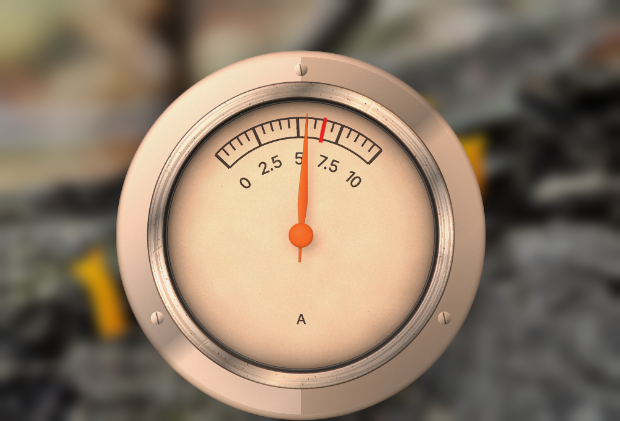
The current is 5.5A
